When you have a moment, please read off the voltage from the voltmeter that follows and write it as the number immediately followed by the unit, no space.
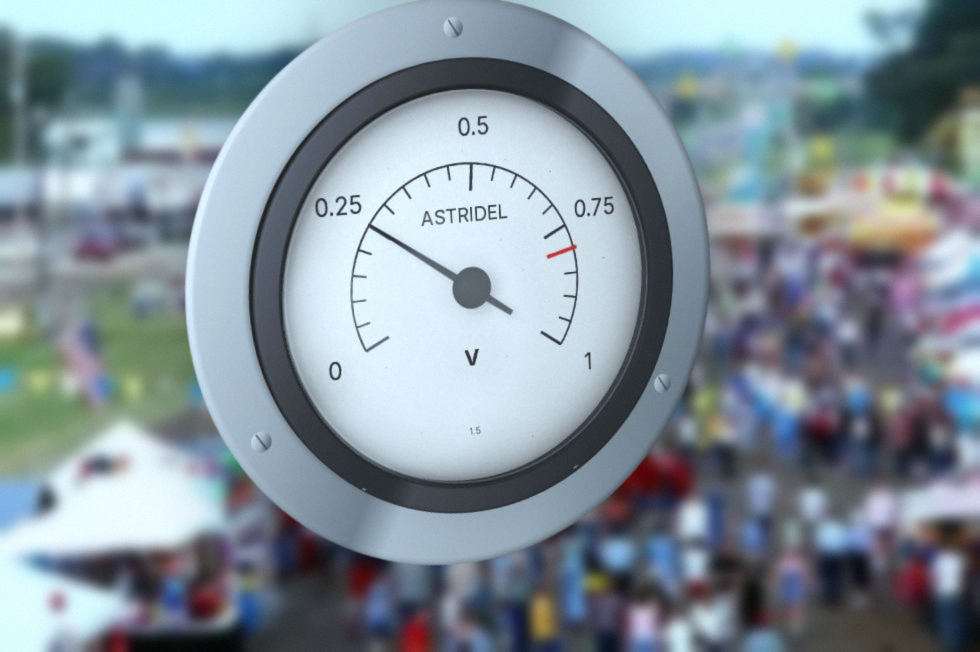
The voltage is 0.25V
